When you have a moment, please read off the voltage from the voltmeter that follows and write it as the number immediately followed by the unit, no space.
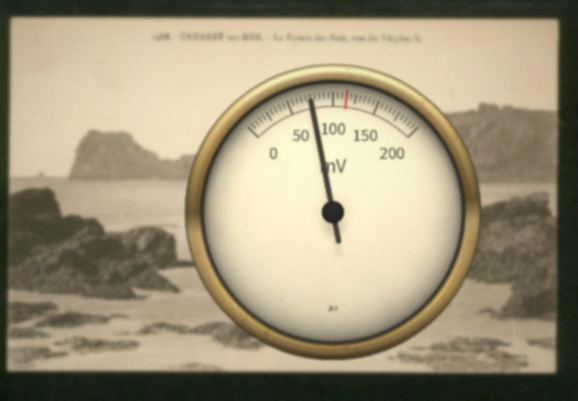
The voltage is 75mV
